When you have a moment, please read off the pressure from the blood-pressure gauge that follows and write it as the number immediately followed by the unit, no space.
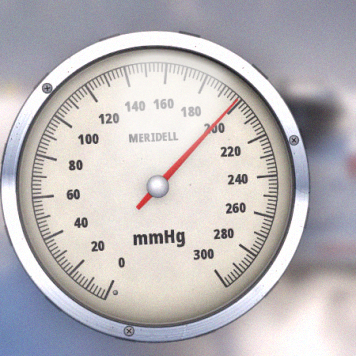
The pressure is 198mmHg
